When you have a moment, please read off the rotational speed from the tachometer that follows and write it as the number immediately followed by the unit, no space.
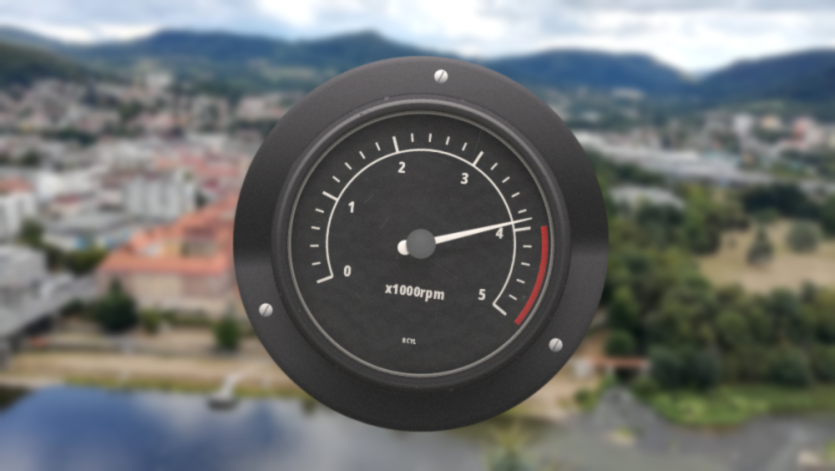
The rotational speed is 3900rpm
